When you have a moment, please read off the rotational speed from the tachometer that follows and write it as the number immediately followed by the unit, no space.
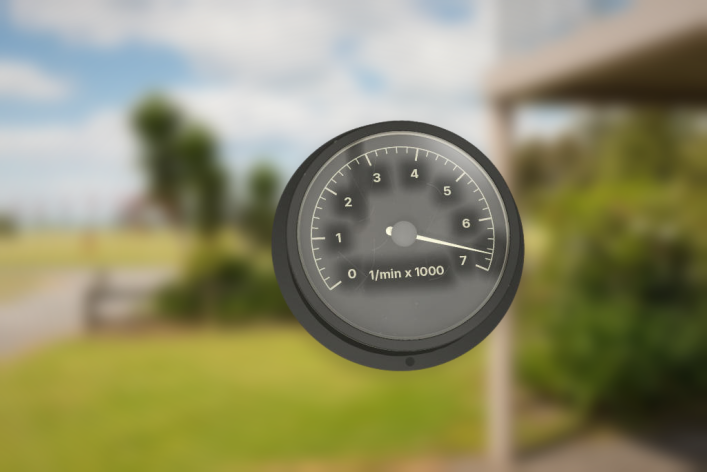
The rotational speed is 6700rpm
